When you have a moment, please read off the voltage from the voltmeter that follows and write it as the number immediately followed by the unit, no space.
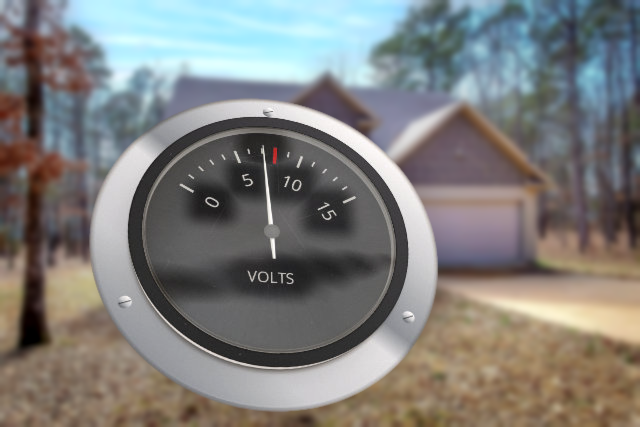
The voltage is 7V
